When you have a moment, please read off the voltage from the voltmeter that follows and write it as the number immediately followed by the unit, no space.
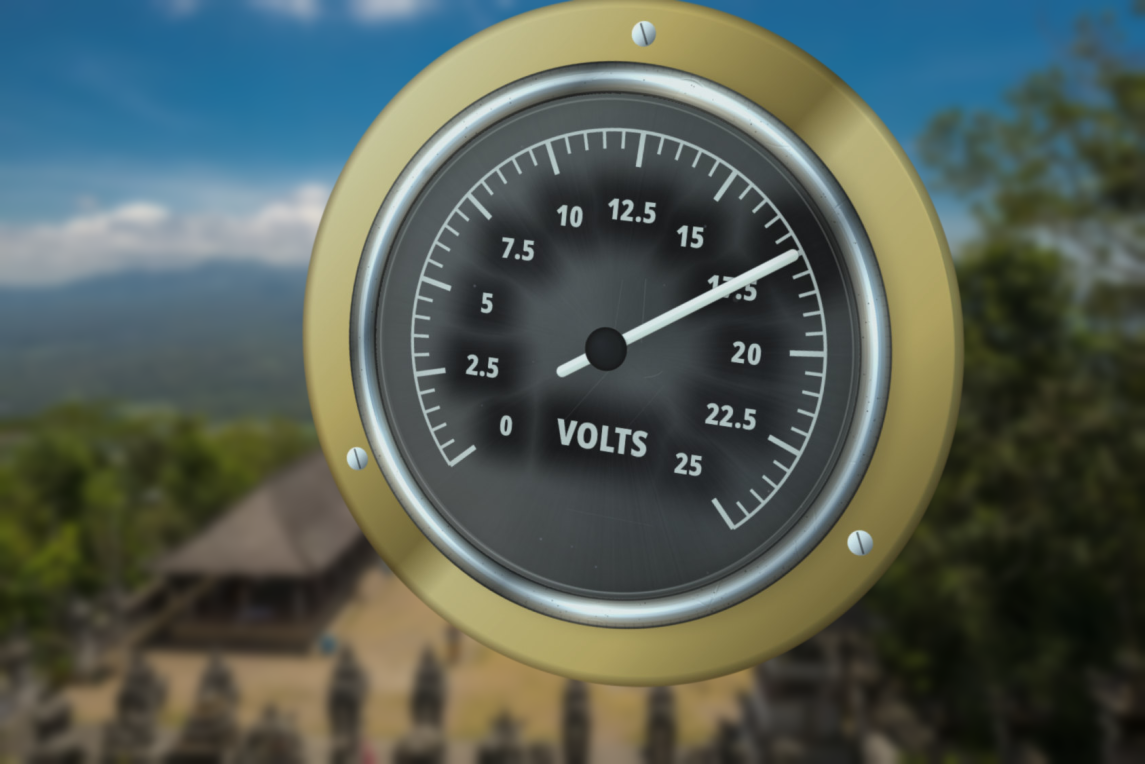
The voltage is 17.5V
